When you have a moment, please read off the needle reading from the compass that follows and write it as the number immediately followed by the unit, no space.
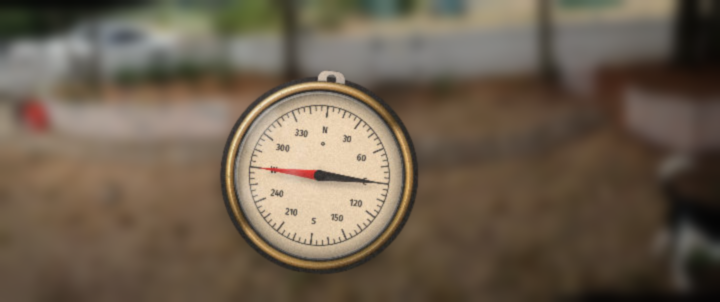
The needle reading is 270°
